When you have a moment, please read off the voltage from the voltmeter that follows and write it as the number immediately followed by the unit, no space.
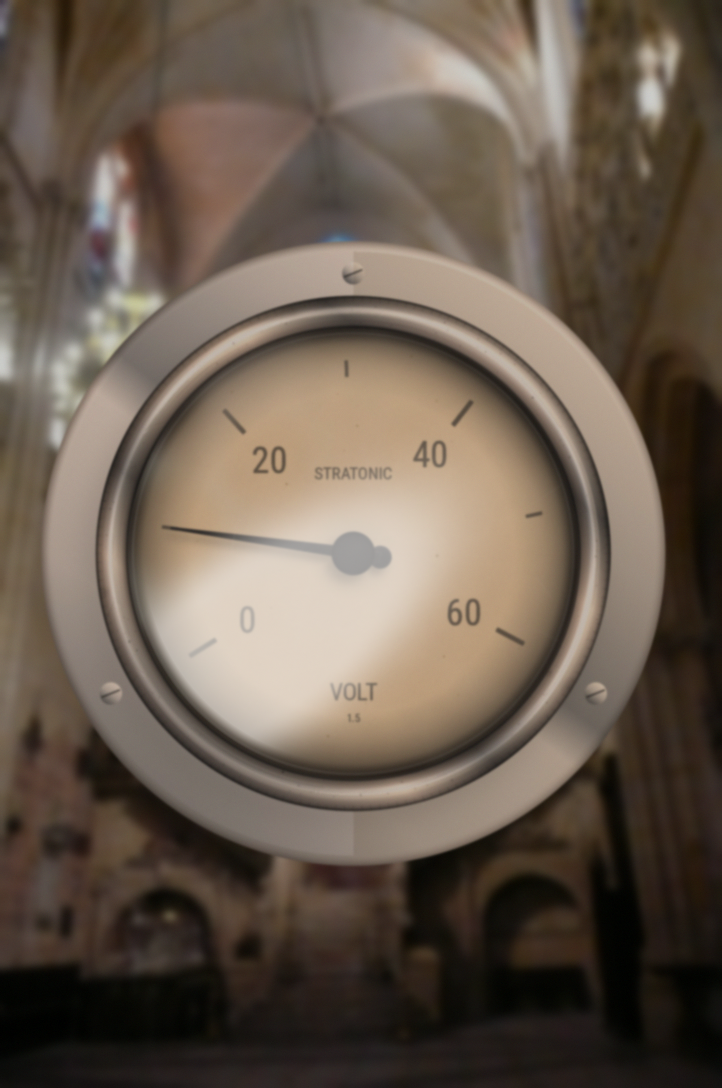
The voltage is 10V
